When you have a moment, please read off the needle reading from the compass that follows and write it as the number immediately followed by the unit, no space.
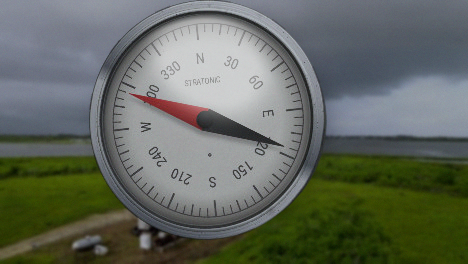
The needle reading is 295°
